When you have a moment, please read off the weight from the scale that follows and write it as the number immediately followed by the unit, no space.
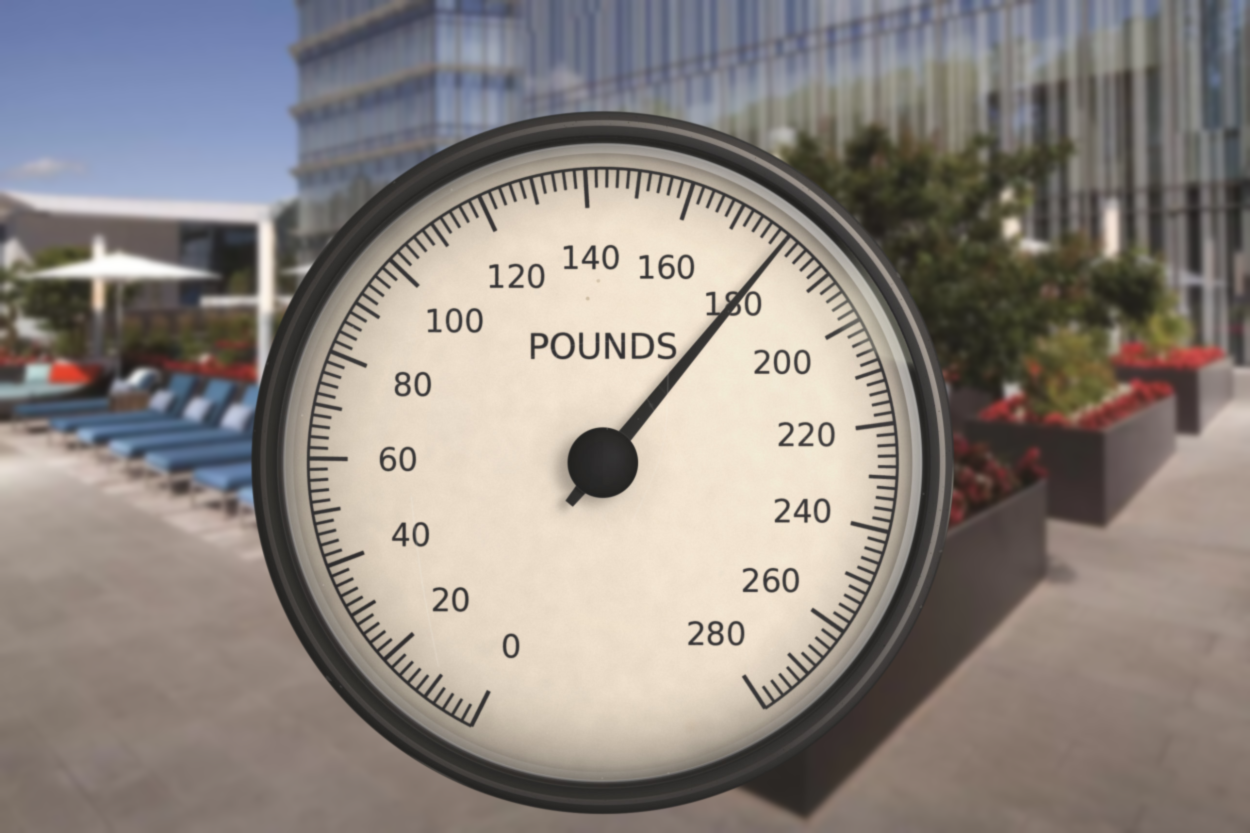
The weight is 180lb
